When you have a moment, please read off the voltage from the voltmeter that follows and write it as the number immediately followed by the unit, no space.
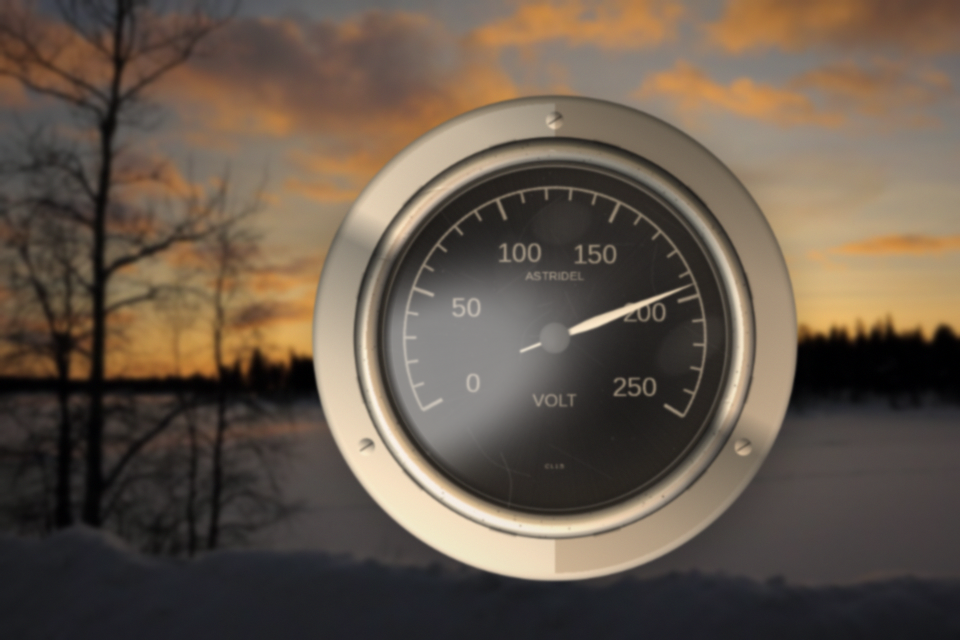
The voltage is 195V
